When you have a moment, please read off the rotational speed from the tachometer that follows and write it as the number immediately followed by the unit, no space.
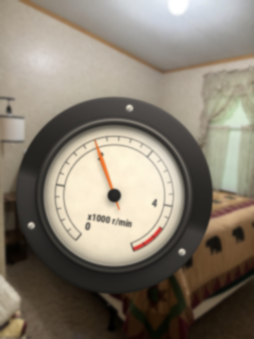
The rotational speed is 2000rpm
